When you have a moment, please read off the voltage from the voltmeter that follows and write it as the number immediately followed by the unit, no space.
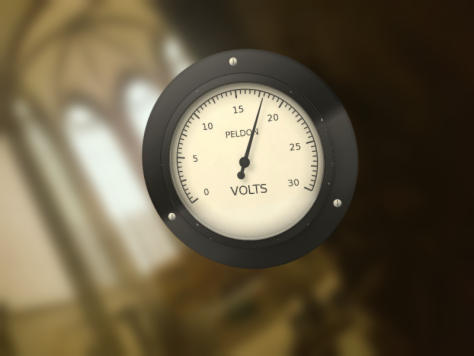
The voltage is 18V
